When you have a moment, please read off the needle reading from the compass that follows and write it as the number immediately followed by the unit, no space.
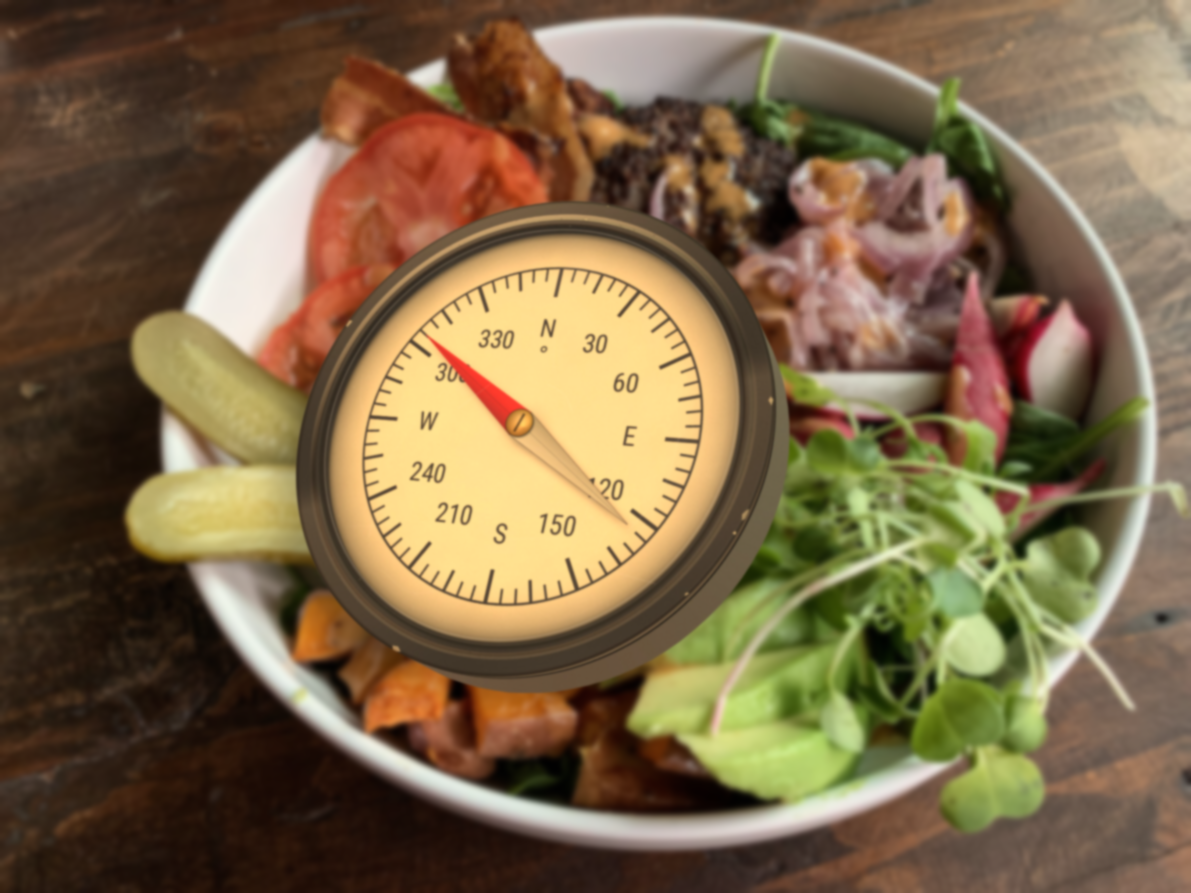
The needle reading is 305°
